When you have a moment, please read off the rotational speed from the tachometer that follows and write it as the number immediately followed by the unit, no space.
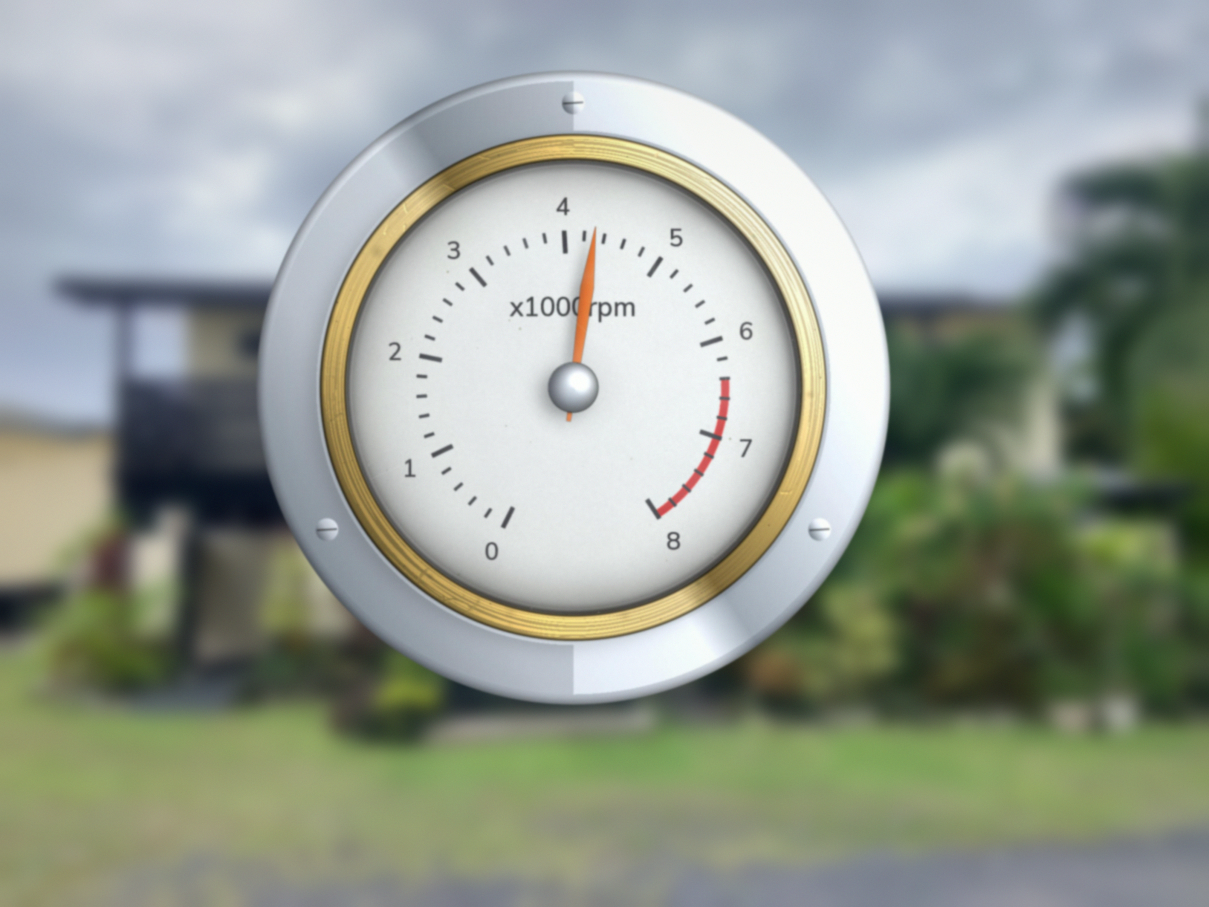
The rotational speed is 4300rpm
